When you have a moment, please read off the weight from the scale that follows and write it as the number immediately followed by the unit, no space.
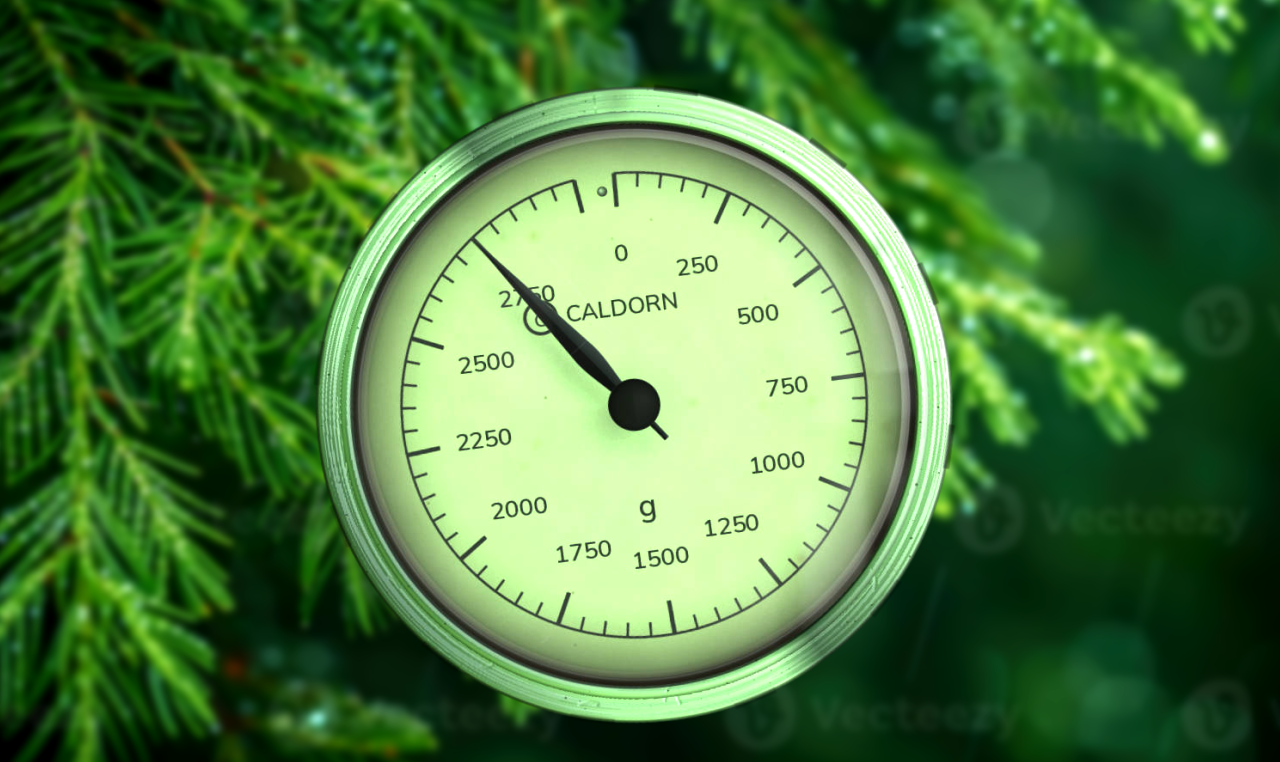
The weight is 2750g
